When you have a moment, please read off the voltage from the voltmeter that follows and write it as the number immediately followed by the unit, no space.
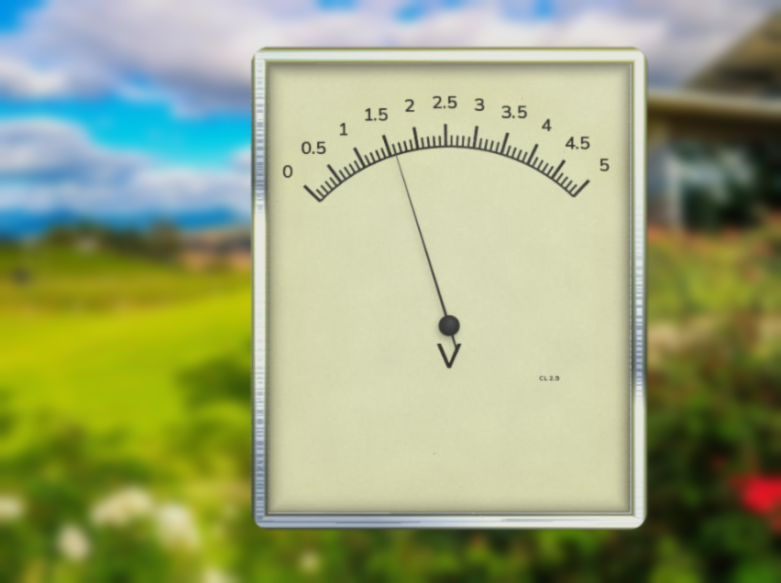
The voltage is 1.6V
